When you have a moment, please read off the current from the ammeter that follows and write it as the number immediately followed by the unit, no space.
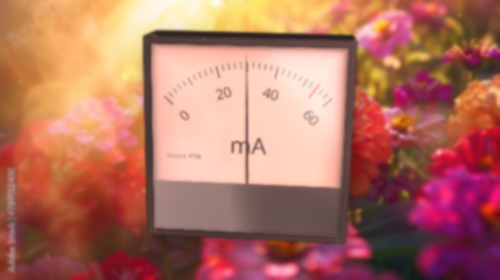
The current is 30mA
